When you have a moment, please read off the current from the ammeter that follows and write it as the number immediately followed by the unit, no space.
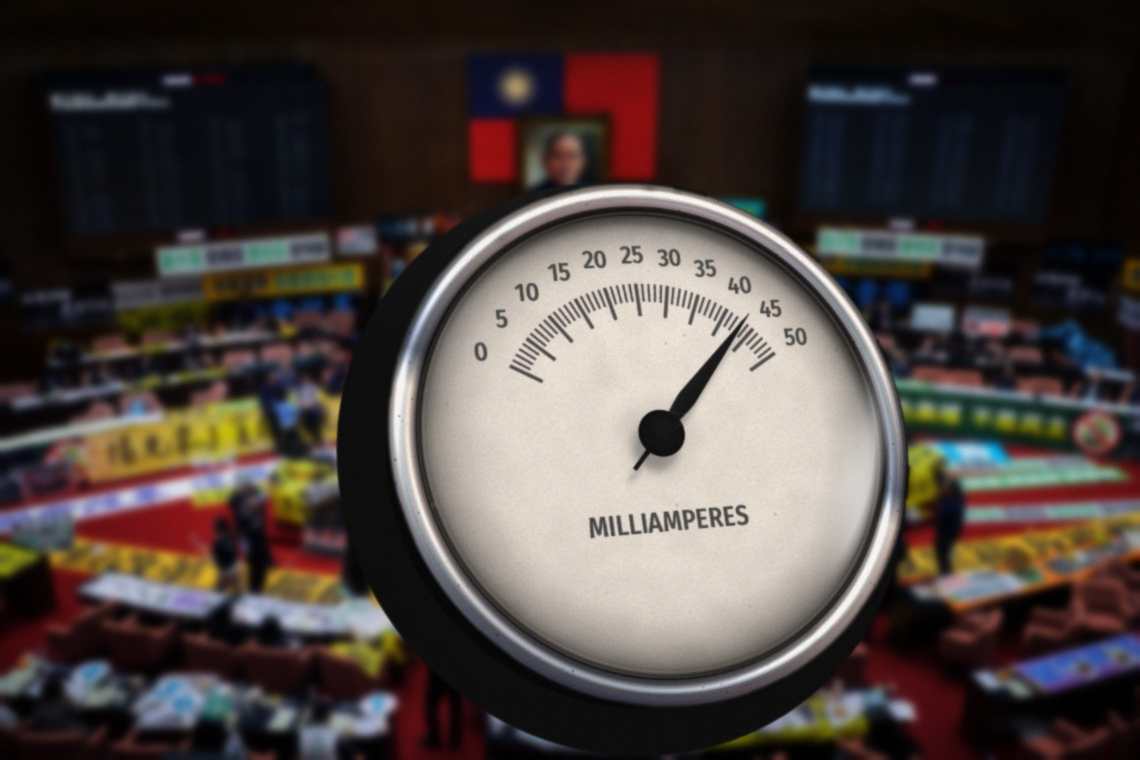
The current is 43mA
